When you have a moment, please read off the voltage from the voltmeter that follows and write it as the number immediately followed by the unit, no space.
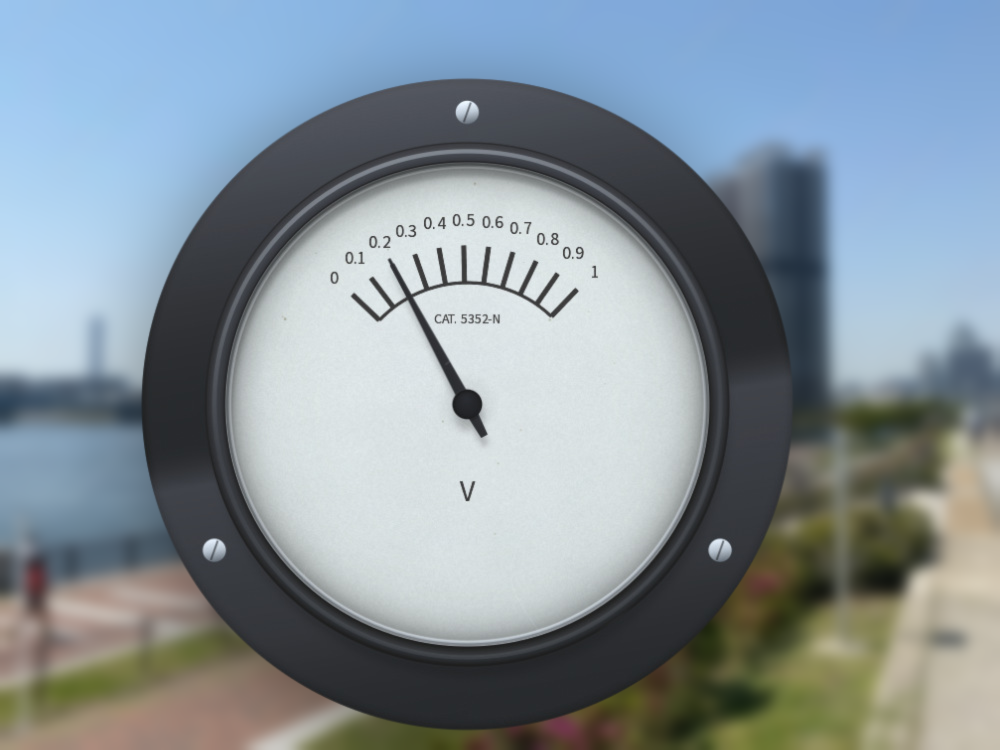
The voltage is 0.2V
